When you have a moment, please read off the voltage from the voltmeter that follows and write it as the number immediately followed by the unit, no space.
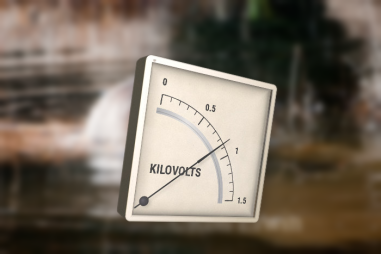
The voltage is 0.85kV
